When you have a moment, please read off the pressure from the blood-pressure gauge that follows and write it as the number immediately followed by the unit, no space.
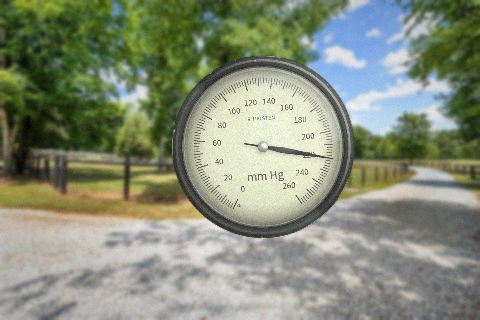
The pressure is 220mmHg
